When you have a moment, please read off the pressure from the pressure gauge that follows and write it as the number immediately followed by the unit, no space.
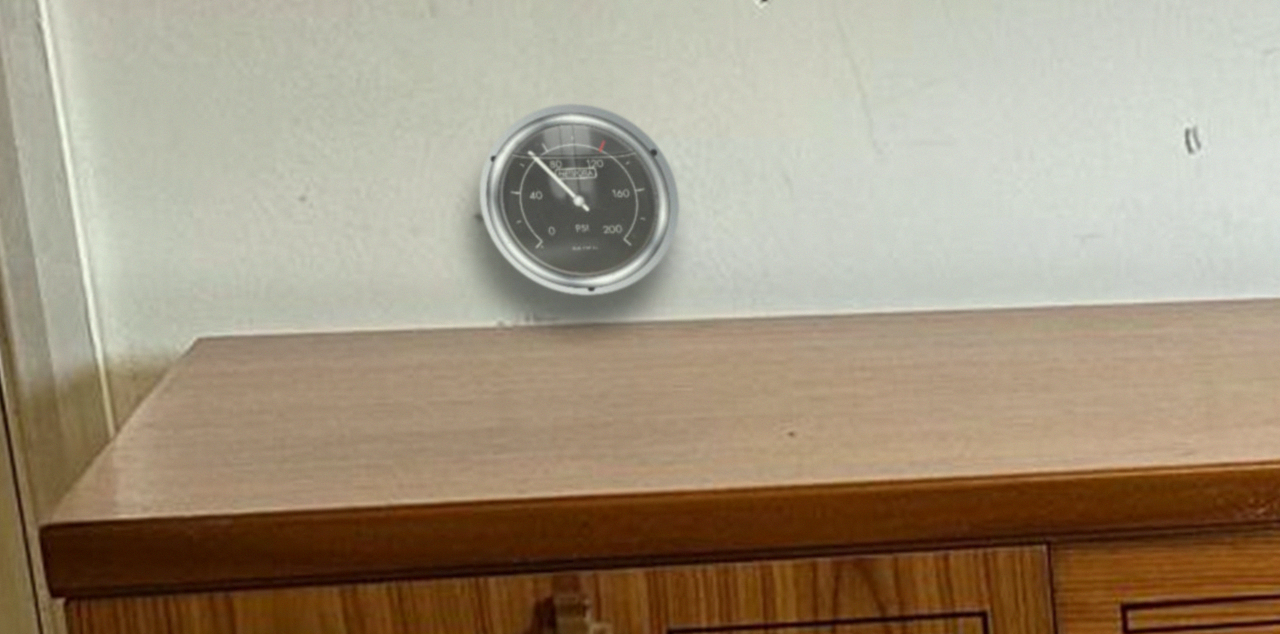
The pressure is 70psi
